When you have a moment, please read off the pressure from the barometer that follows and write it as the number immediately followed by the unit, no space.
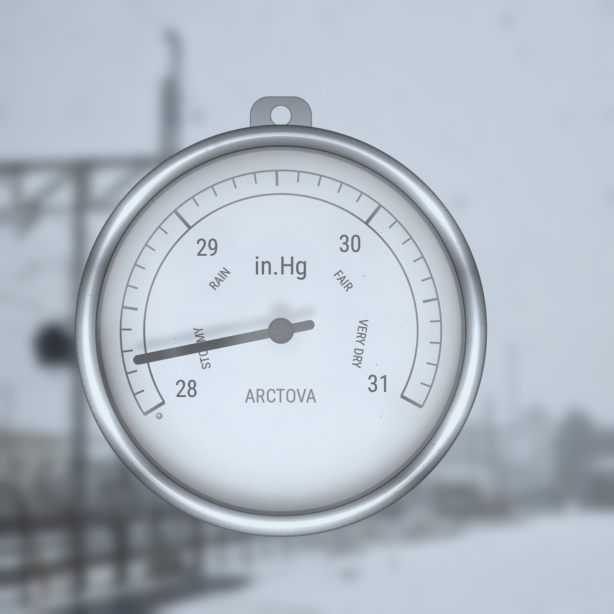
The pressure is 28.25inHg
